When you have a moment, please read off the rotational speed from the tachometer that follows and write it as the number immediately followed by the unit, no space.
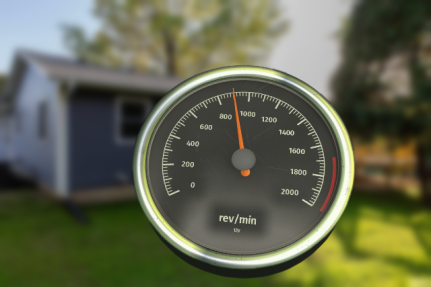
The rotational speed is 900rpm
